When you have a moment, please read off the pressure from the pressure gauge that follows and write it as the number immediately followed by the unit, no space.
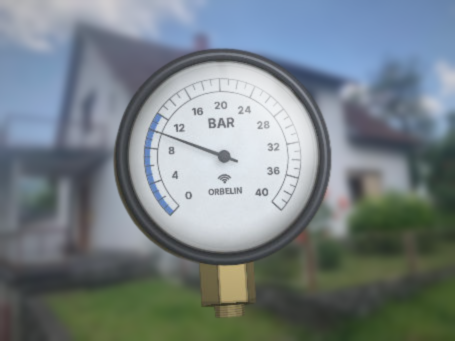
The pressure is 10bar
